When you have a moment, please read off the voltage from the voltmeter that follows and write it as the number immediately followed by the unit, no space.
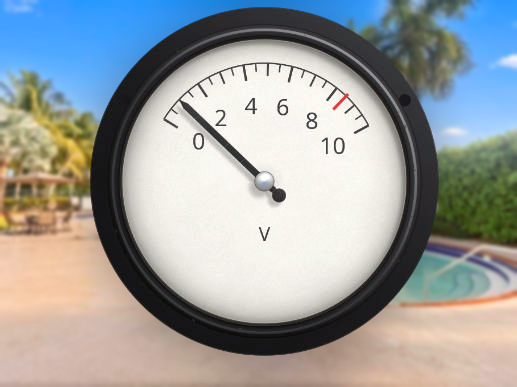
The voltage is 1V
